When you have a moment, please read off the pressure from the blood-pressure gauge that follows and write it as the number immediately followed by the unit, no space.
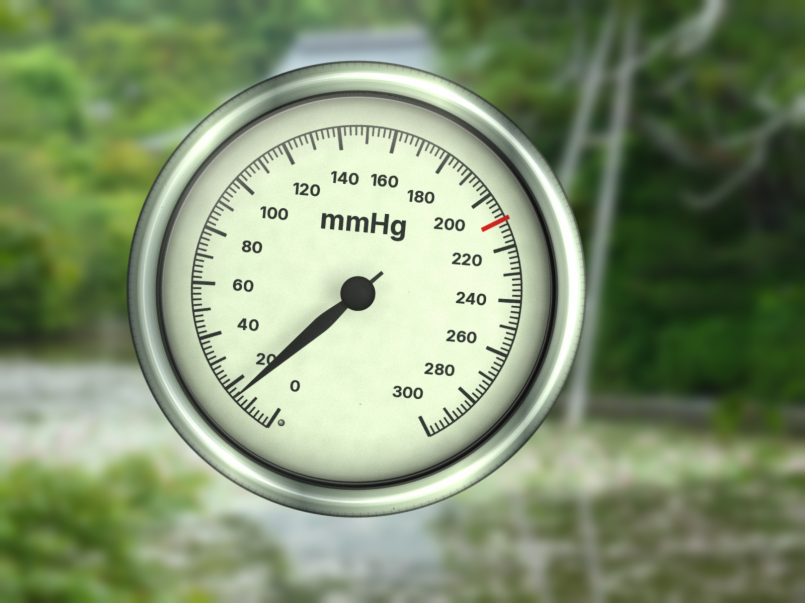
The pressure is 16mmHg
